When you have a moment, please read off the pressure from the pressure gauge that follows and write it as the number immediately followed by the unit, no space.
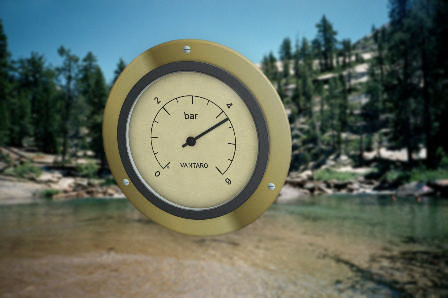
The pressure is 4.25bar
